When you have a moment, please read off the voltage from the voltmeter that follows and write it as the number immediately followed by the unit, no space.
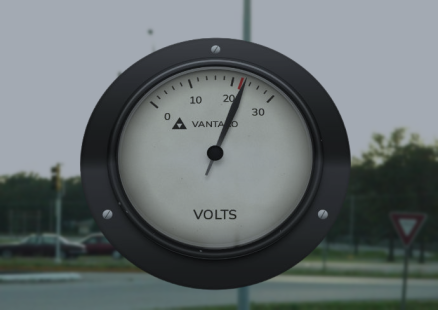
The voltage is 23V
